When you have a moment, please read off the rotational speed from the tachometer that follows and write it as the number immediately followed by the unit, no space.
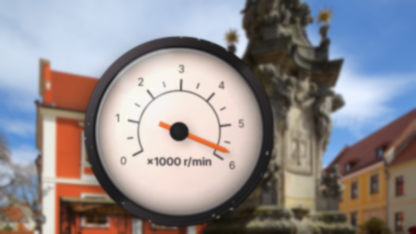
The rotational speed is 5750rpm
